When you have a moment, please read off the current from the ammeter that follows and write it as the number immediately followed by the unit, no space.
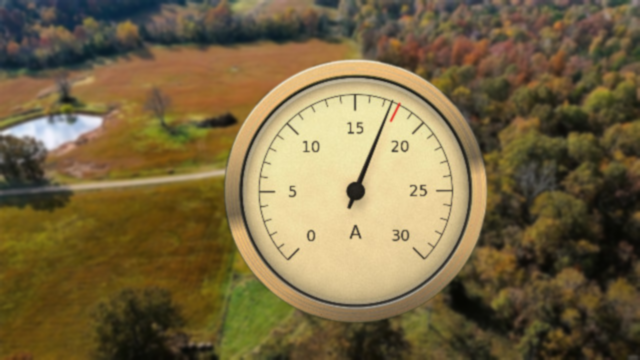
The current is 17.5A
